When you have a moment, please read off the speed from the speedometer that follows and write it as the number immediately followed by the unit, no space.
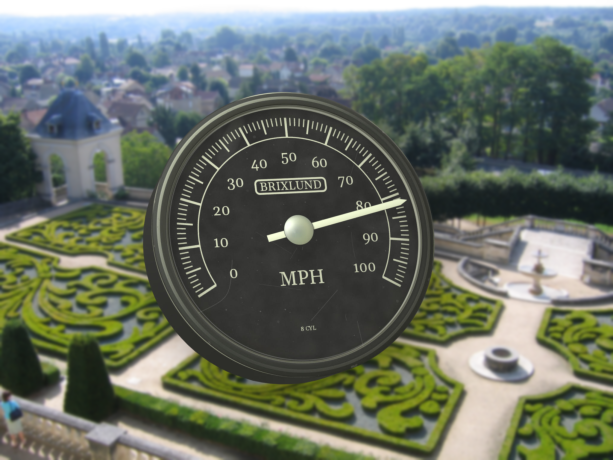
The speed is 82mph
